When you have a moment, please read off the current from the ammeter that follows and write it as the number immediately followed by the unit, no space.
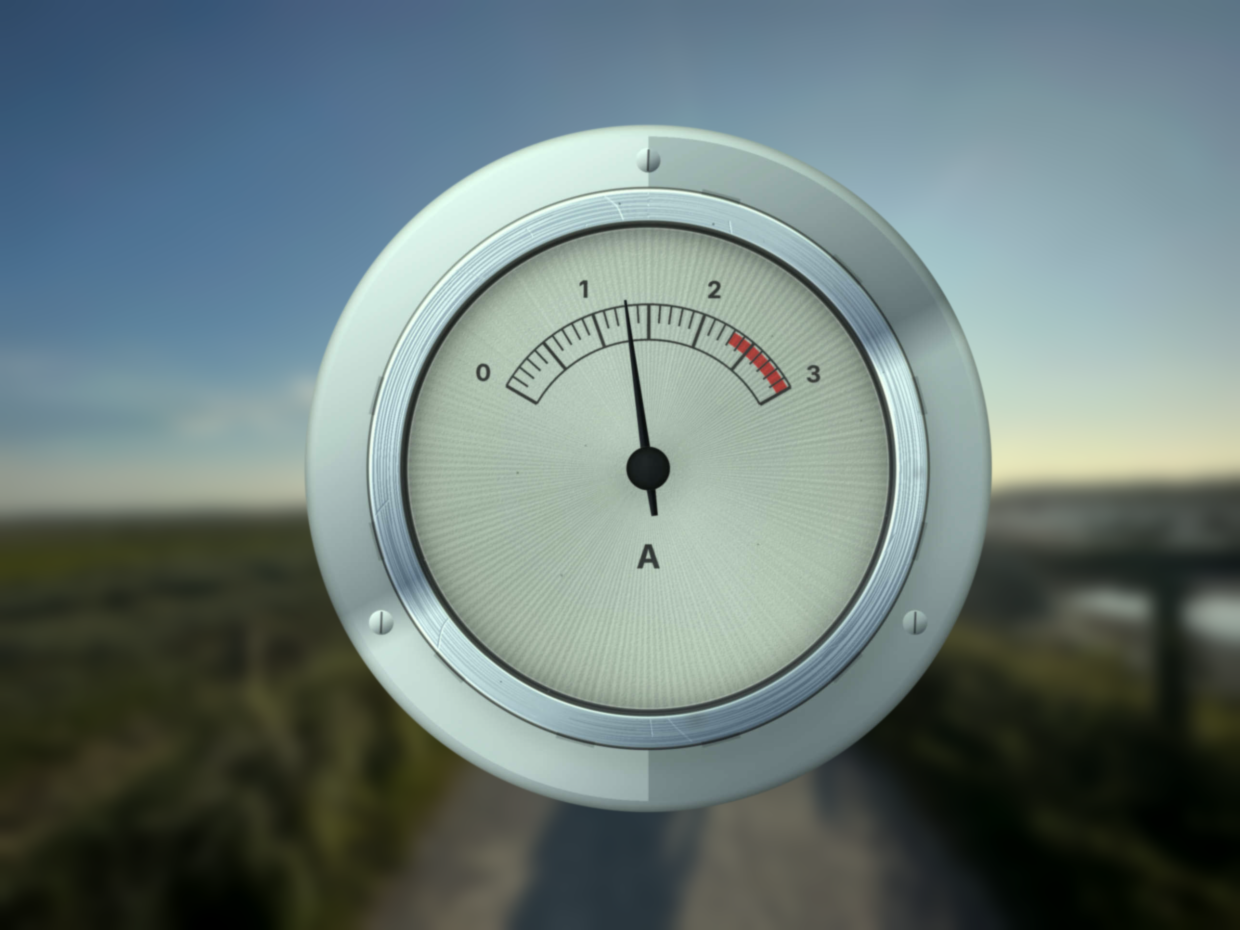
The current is 1.3A
